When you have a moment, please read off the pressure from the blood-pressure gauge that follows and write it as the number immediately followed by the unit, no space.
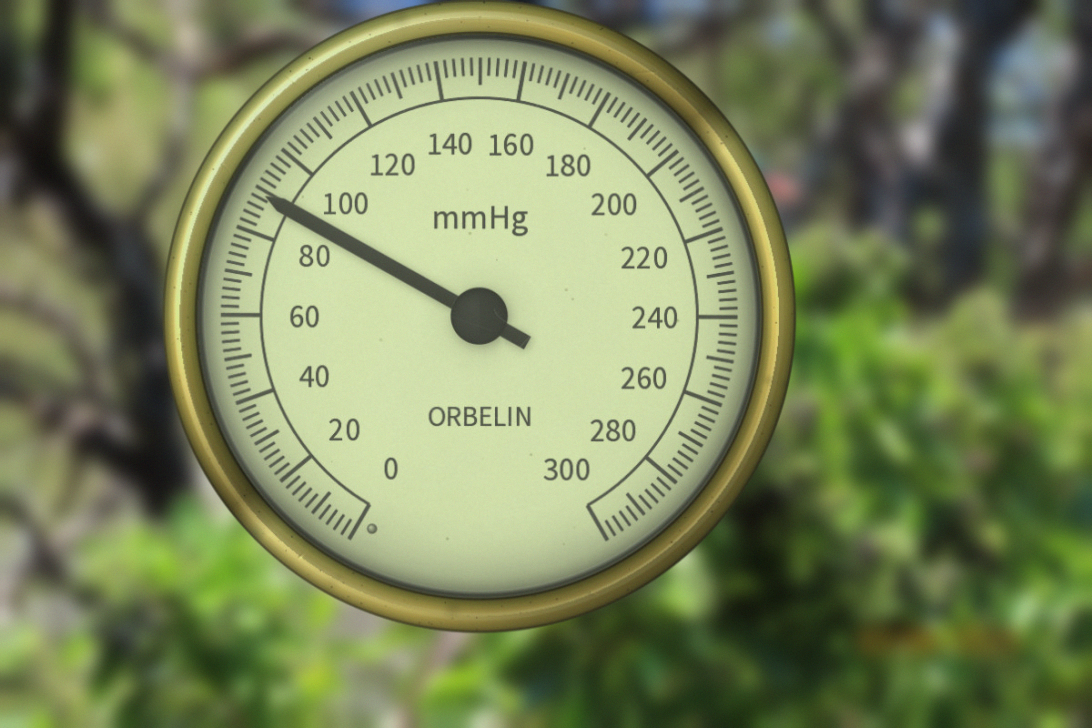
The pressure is 89mmHg
